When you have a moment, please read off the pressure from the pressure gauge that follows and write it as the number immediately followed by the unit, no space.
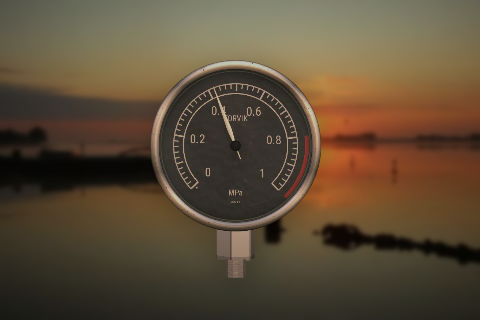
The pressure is 0.42MPa
